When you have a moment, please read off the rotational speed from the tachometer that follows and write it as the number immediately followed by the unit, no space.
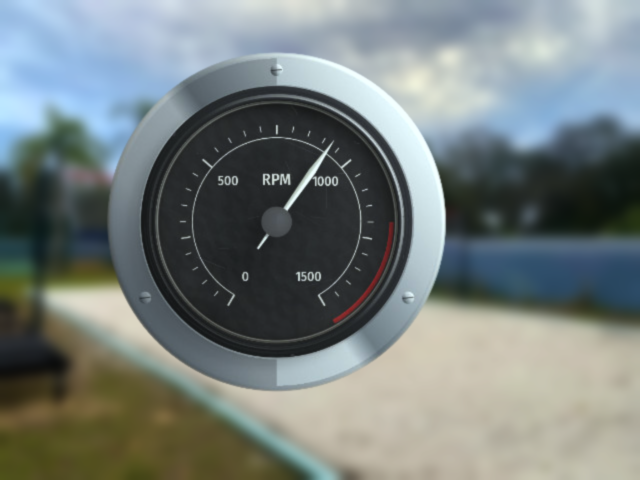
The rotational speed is 925rpm
